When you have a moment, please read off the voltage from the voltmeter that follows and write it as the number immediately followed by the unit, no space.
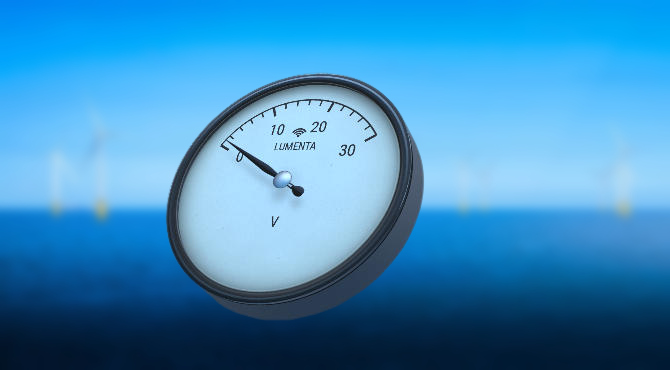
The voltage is 1V
